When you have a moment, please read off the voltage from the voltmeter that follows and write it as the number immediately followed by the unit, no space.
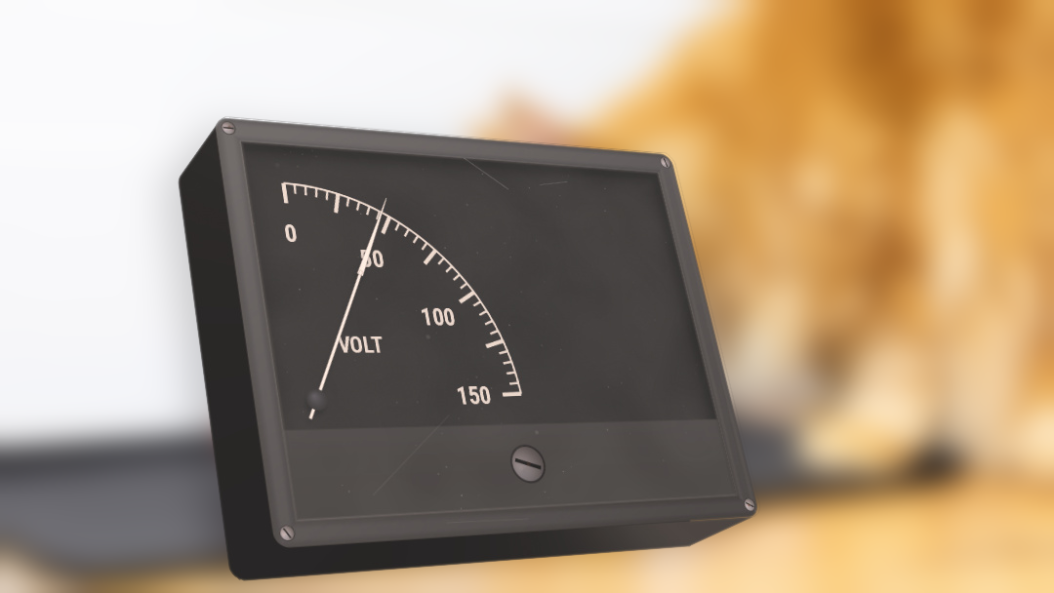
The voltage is 45V
